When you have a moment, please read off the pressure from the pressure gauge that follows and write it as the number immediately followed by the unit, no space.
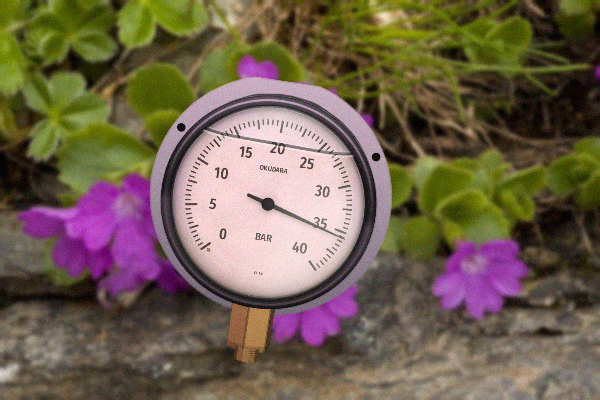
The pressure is 35.5bar
